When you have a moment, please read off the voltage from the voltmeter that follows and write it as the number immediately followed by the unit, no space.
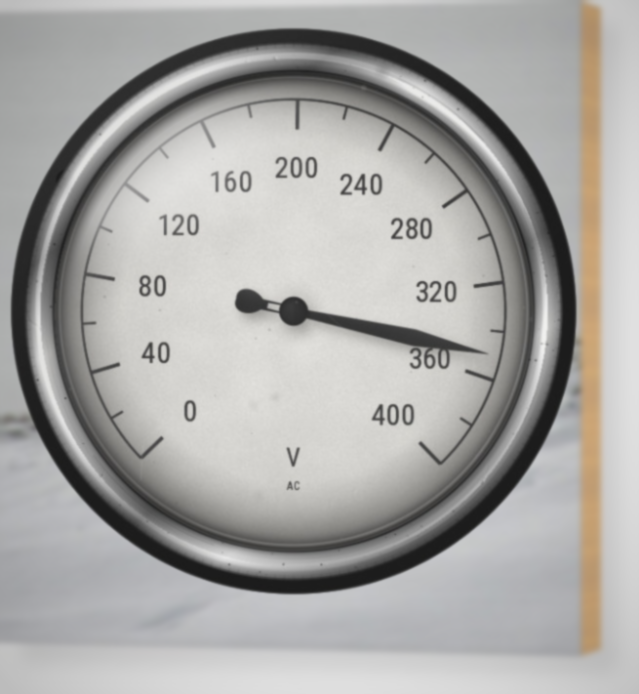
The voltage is 350V
